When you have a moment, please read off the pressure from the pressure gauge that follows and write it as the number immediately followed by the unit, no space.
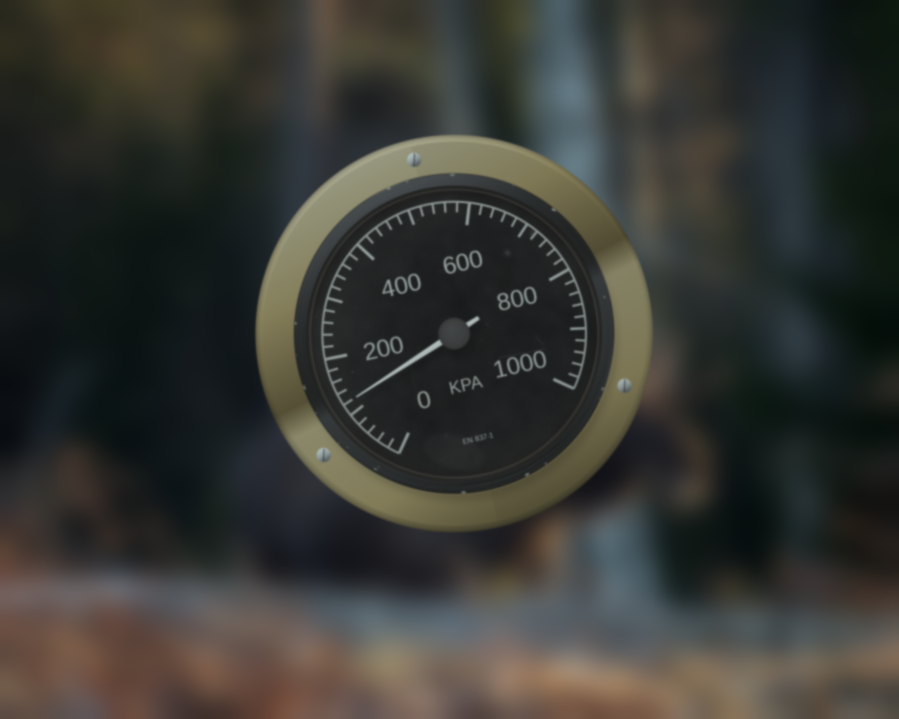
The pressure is 120kPa
